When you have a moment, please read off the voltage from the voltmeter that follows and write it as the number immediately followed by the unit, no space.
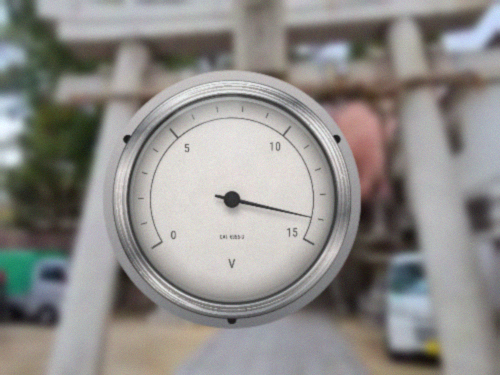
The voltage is 14V
